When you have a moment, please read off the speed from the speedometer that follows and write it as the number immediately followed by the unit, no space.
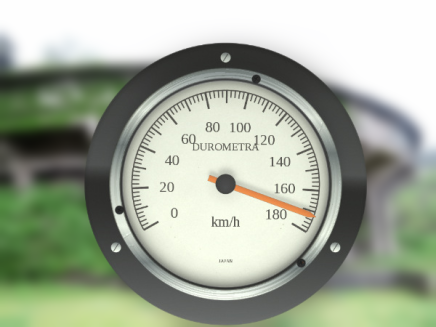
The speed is 172km/h
